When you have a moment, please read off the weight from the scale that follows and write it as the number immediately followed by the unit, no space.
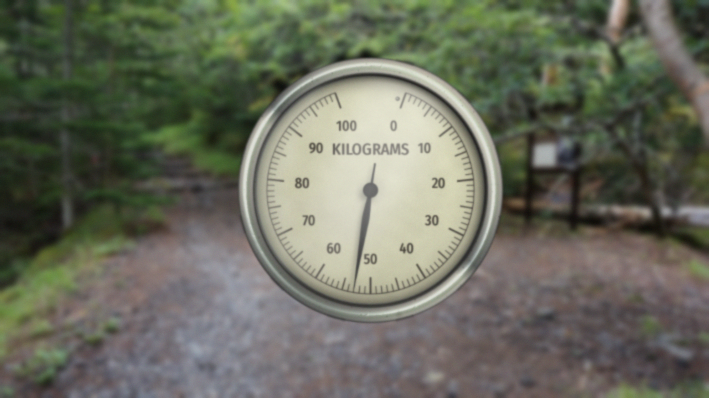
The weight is 53kg
